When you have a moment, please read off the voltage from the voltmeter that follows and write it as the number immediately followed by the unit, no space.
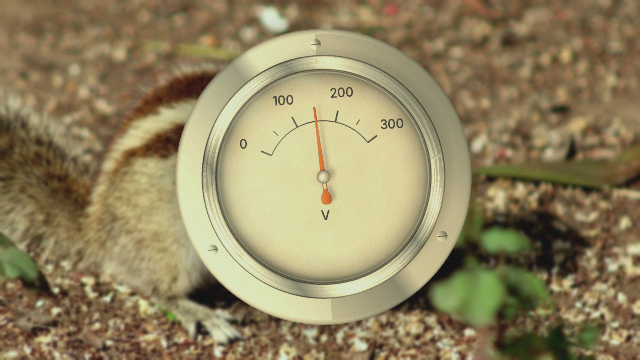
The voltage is 150V
